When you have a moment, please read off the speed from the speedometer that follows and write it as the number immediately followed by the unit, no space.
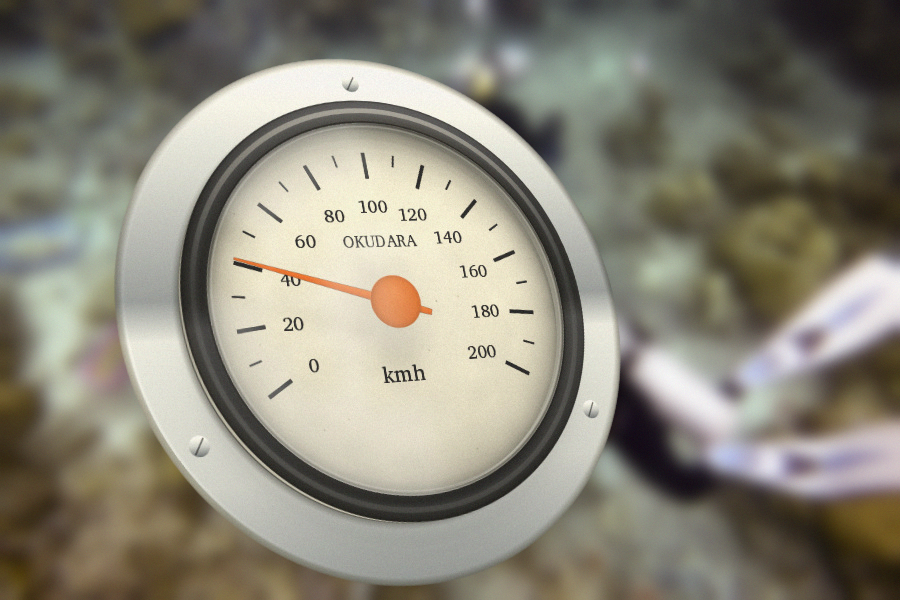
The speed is 40km/h
